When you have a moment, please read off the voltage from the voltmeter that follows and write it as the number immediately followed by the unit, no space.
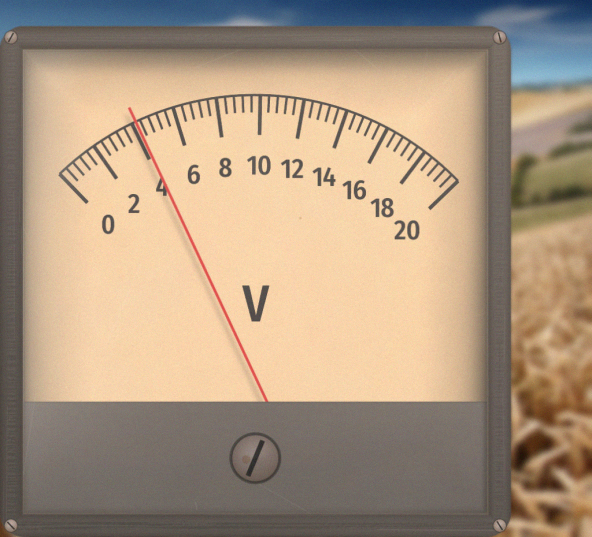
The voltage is 4.2V
